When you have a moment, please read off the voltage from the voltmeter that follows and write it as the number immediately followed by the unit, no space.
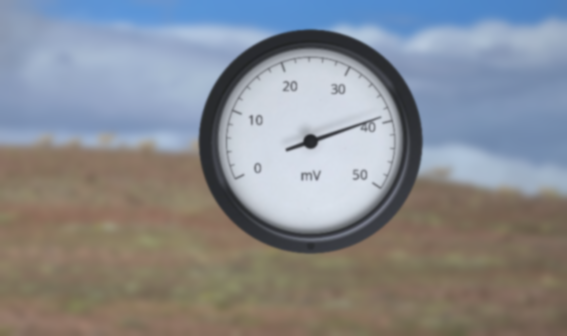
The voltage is 39mV
